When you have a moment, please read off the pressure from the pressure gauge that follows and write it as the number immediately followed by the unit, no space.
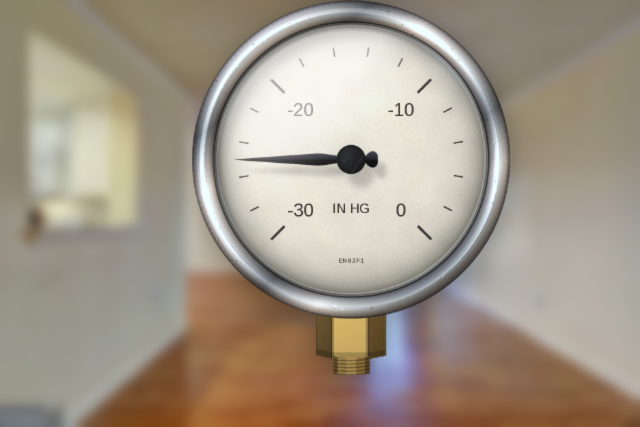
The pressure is -25inHg
